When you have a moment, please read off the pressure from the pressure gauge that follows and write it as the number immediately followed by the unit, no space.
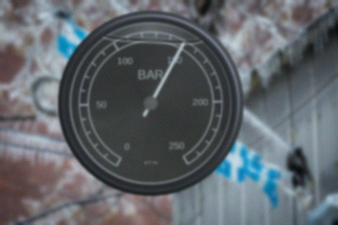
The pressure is 150bar
